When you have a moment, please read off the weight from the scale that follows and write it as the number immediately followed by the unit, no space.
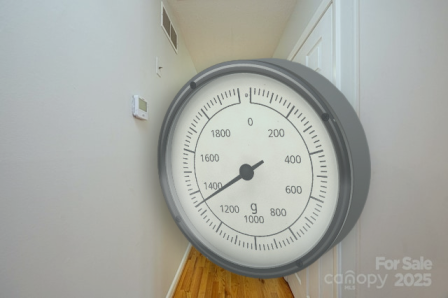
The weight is 1340g
